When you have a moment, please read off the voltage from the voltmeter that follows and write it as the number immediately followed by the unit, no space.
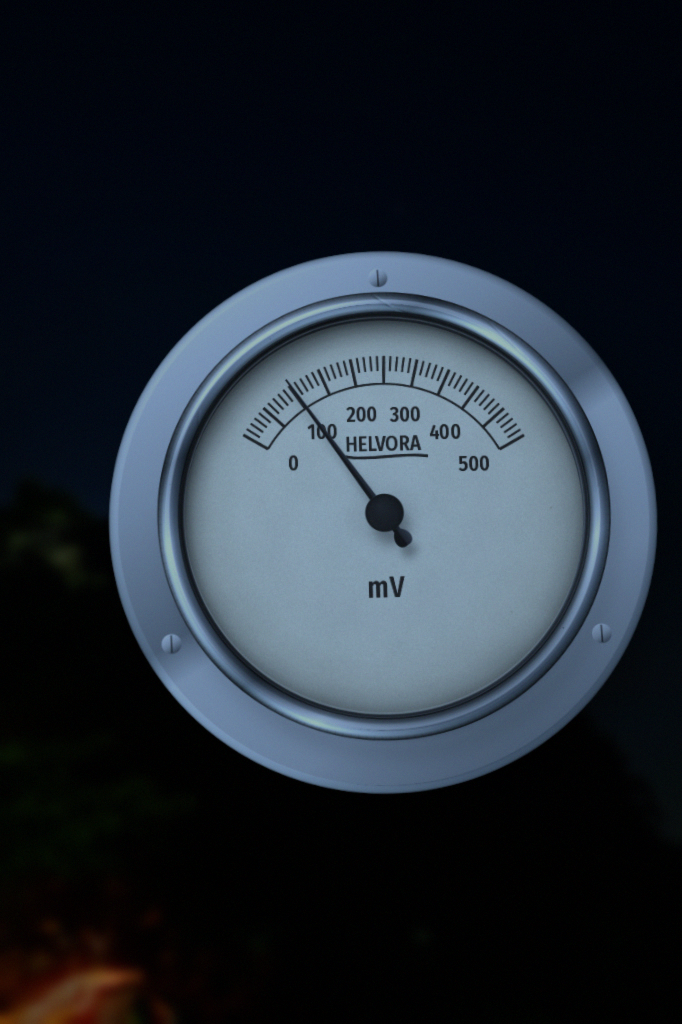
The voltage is 100mV
